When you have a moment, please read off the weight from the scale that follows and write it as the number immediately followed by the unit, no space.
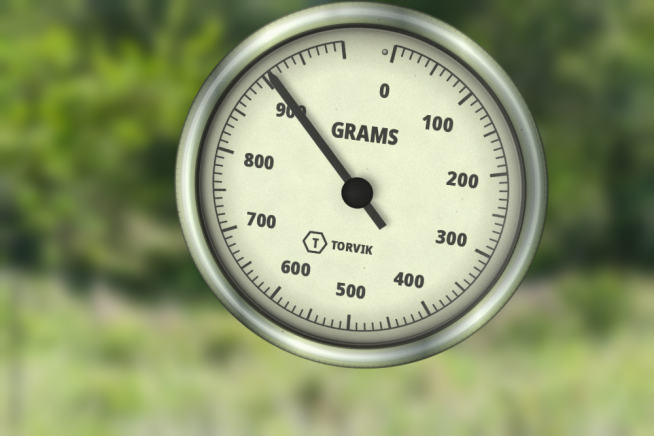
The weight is 910g
